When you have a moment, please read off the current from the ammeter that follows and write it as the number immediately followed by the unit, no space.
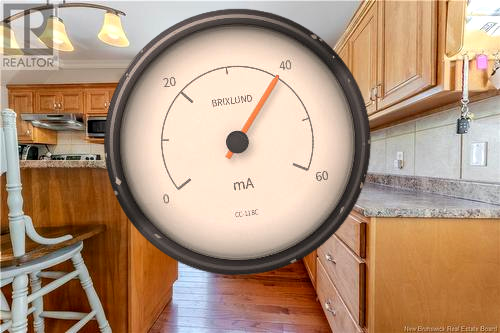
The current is 40mA
